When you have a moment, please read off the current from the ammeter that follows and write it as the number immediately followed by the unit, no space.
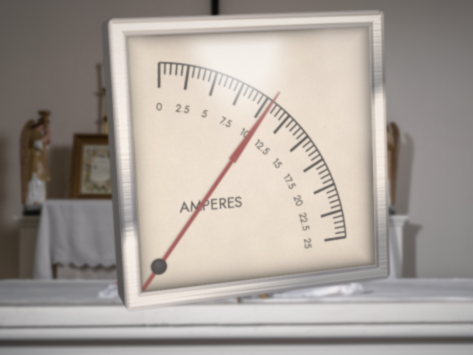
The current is 10.5A
